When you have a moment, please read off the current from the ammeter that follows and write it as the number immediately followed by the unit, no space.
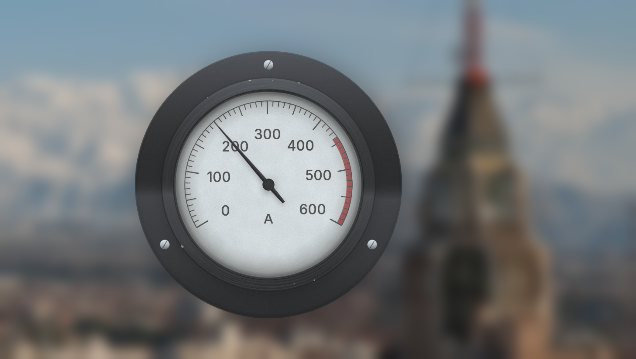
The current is 200A
